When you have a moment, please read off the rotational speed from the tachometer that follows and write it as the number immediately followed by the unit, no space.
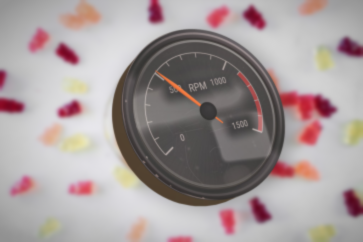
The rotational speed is 500rpm
